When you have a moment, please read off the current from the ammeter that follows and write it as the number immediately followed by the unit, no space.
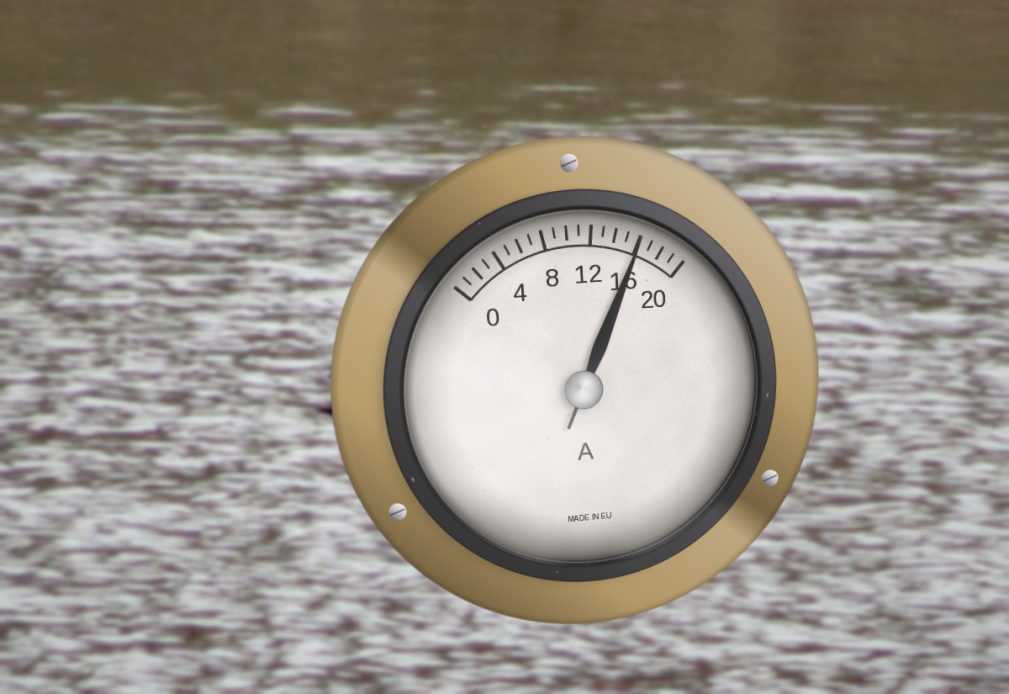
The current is 16A
